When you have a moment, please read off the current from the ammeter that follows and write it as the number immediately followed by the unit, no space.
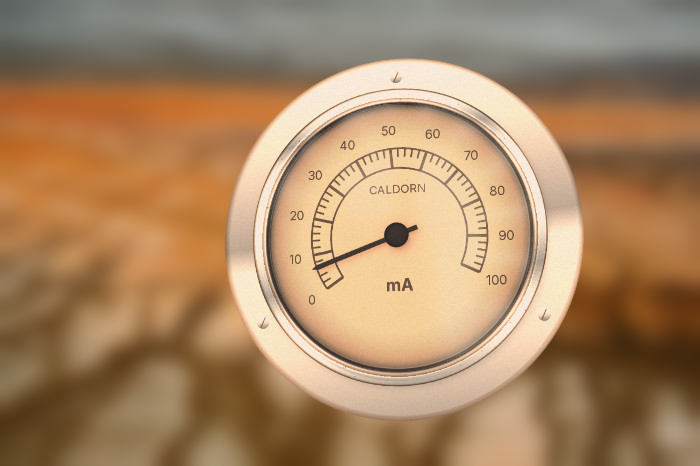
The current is 6mA
